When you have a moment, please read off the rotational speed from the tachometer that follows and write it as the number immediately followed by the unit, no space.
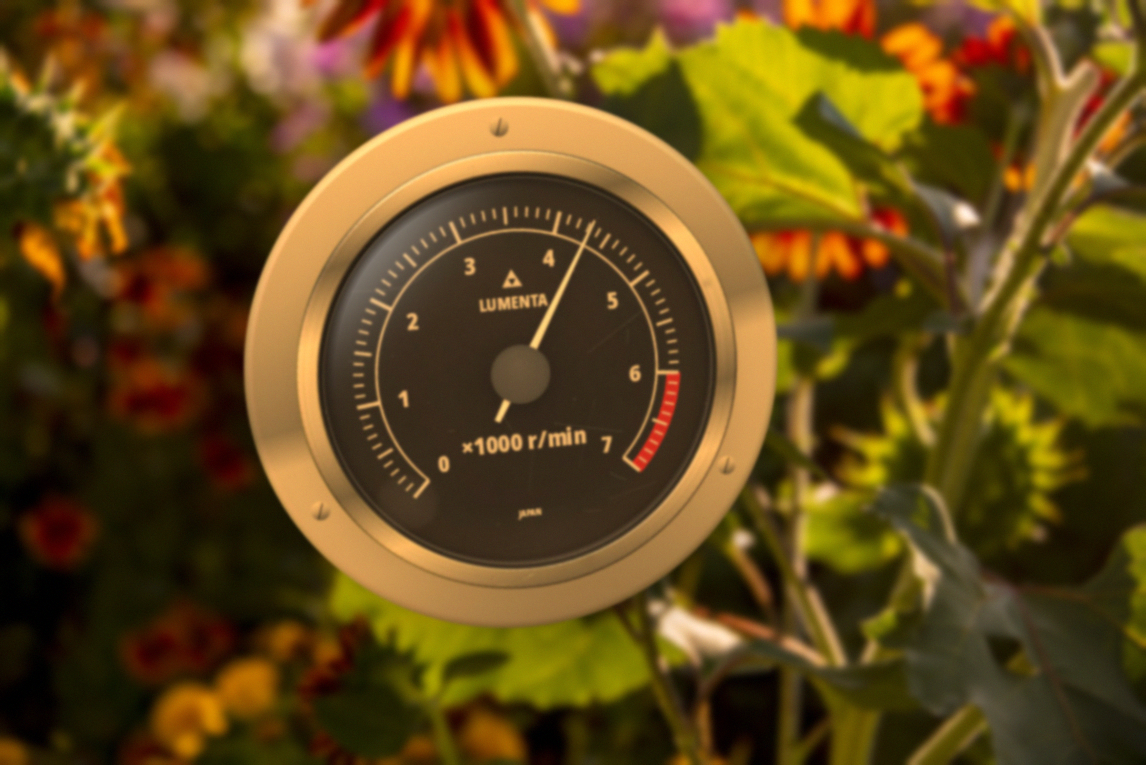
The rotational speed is 4300rpm
